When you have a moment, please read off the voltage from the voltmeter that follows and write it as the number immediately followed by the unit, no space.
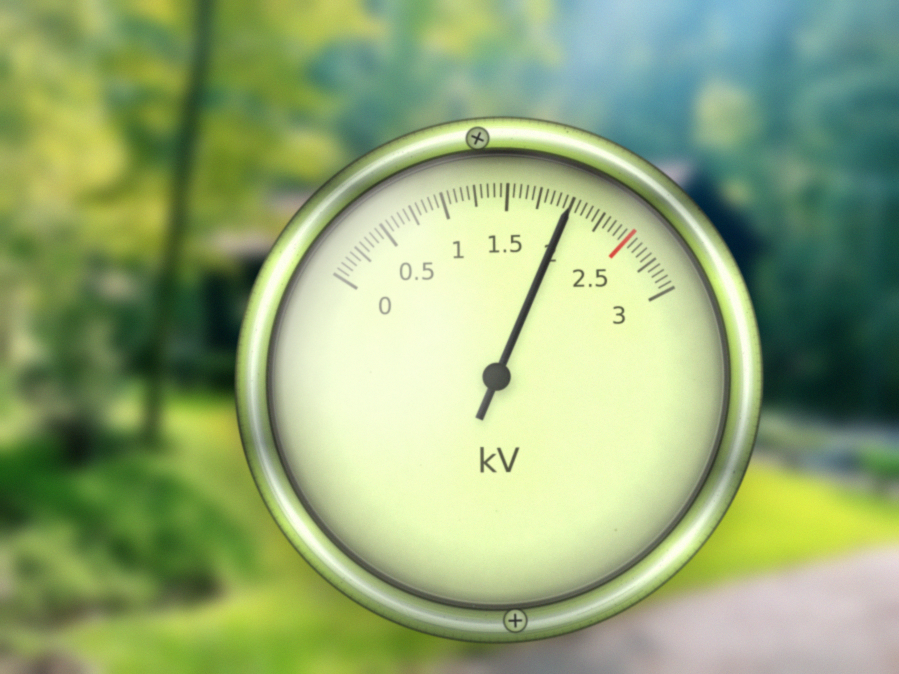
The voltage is 2kV
